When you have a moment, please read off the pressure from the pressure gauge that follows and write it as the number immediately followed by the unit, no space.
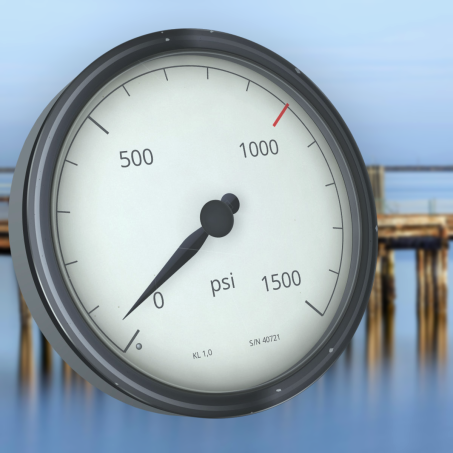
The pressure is 50psi
